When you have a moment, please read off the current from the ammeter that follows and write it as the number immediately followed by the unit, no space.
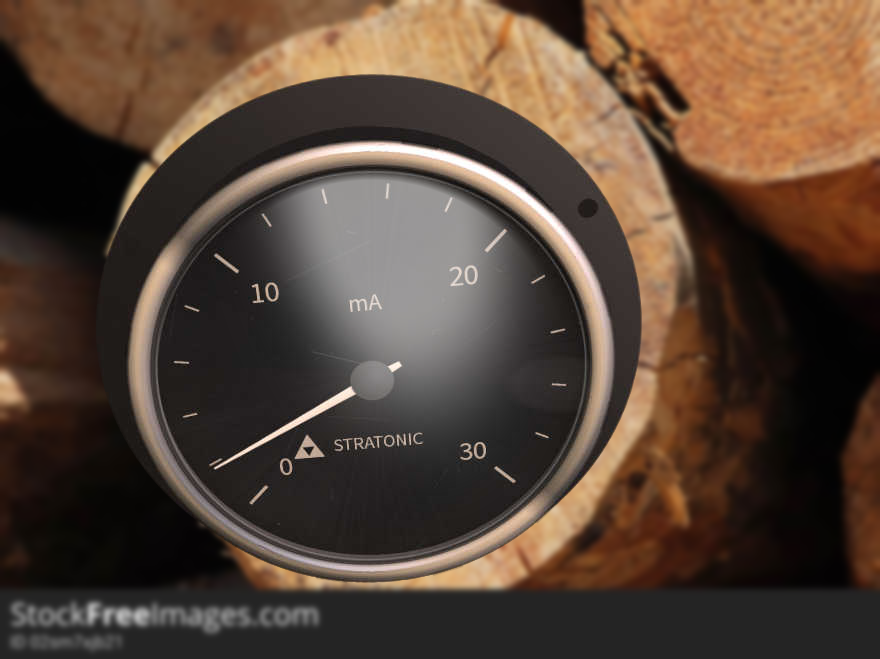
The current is 2mA
